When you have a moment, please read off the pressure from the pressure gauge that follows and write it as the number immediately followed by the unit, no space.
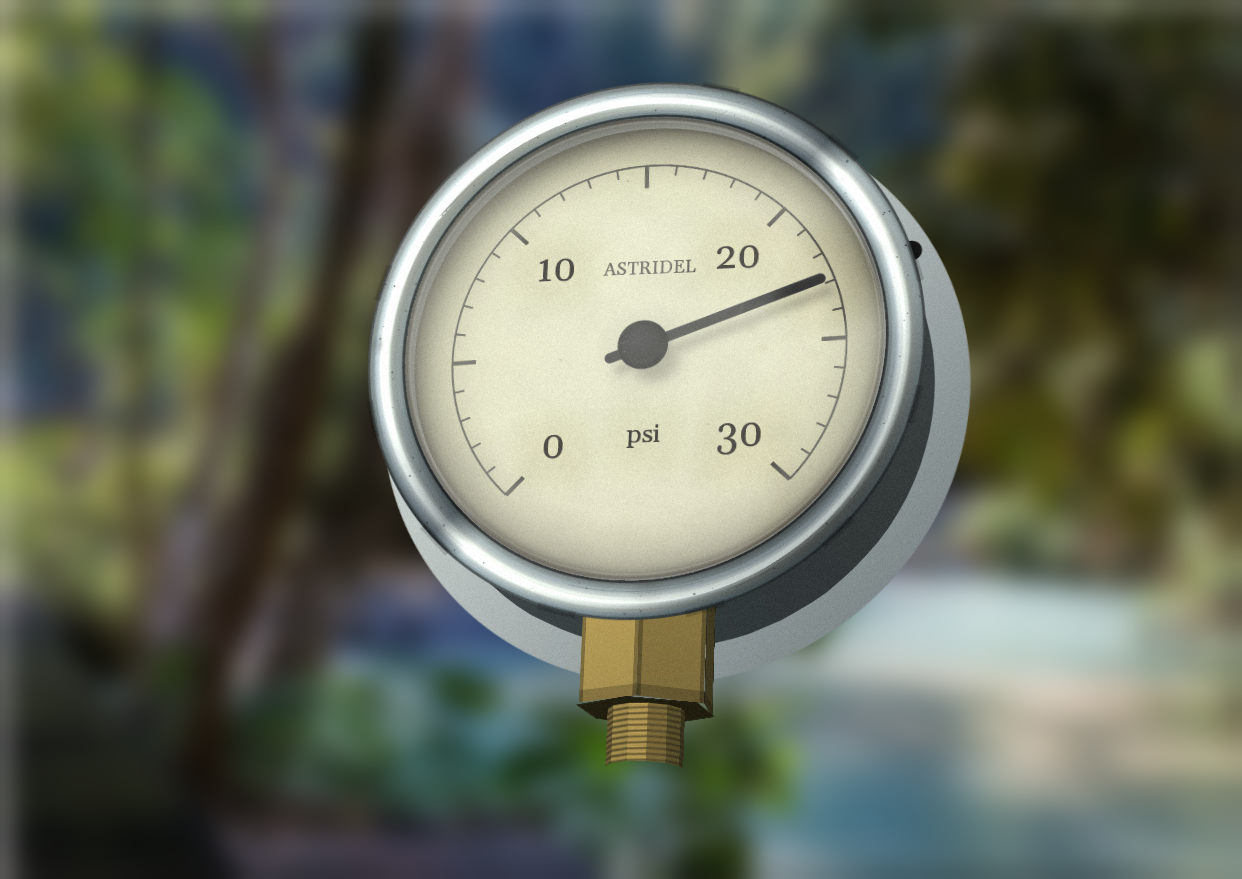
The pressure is 23psi
